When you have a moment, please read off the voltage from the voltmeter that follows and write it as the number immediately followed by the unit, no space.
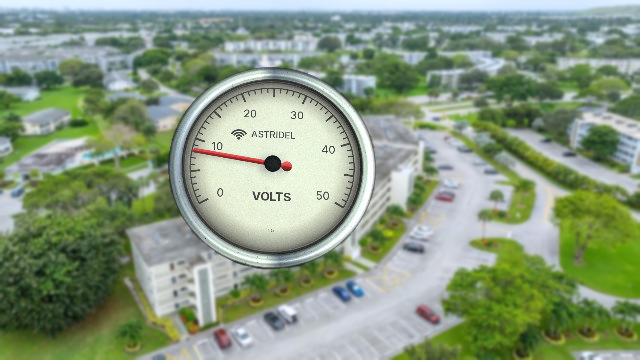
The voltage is 8V
